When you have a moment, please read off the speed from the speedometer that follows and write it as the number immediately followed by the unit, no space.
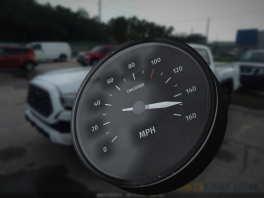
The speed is 150mph
